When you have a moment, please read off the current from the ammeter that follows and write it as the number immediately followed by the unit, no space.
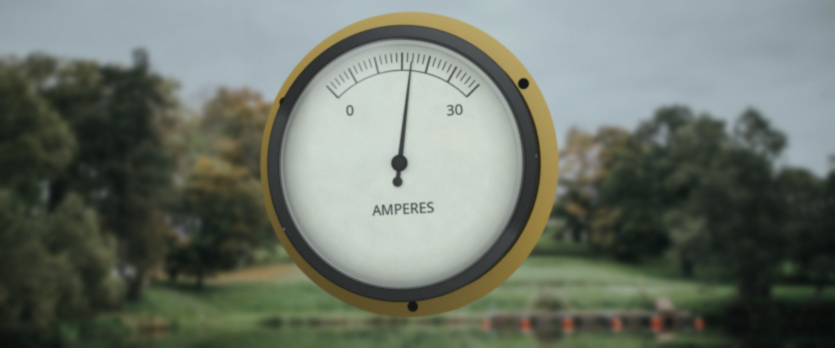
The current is 17A
